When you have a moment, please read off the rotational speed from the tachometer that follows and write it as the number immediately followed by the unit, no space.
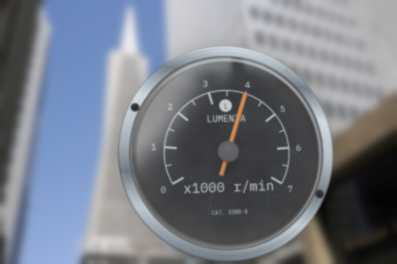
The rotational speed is 4000rpm
